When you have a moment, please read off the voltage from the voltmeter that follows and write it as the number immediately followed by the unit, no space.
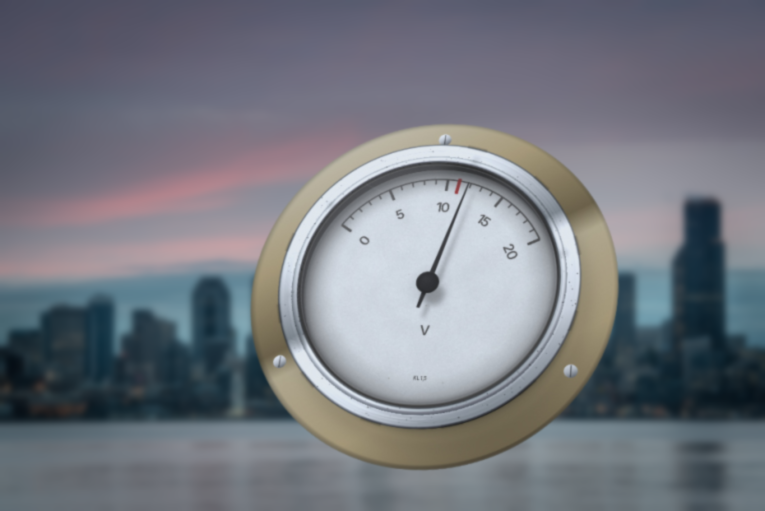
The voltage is 12V
